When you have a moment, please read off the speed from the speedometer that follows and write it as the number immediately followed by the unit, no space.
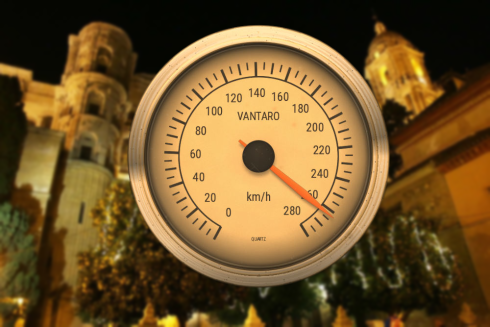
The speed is 262.5km/h
